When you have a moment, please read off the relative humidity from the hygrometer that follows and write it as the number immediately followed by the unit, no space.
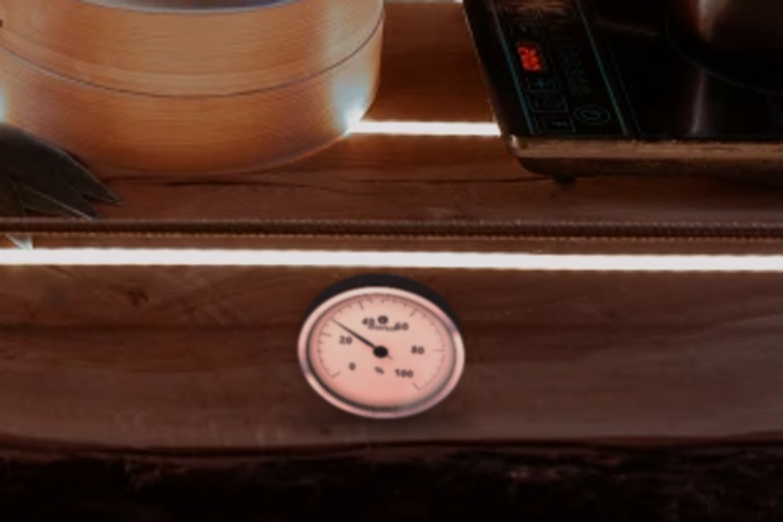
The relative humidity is 28%
